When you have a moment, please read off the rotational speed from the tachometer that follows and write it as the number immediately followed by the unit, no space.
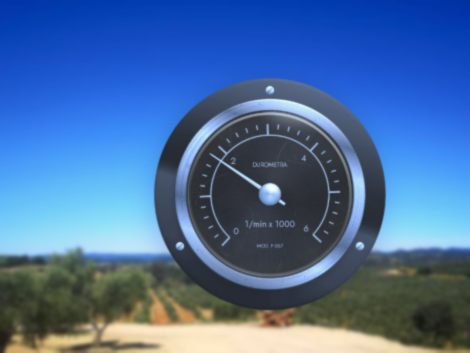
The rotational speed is 1800rpm
